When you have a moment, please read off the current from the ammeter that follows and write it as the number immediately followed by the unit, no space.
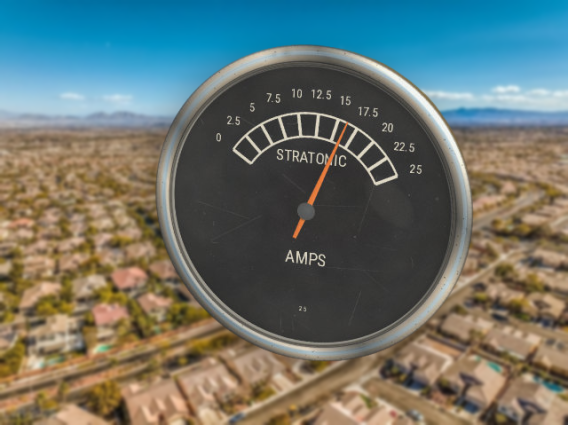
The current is 16.25A
